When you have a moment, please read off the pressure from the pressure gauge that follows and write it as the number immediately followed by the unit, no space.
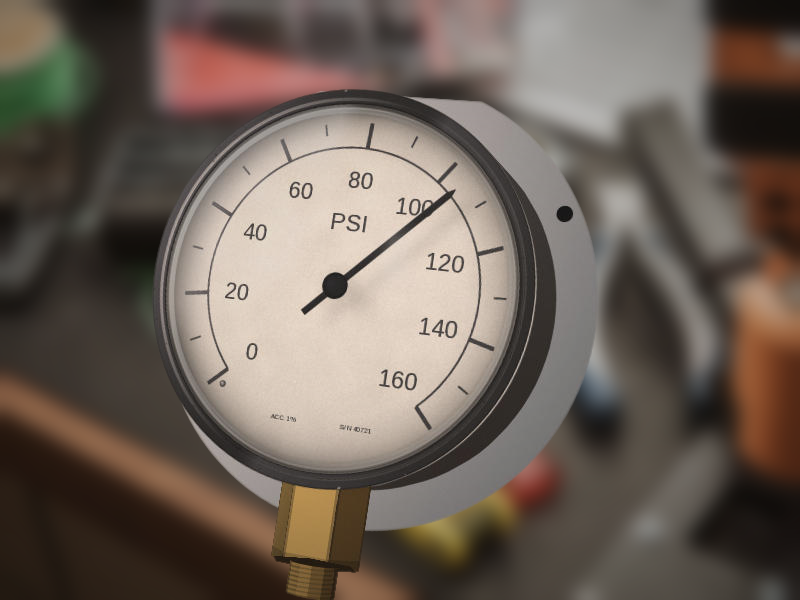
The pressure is 105psi
